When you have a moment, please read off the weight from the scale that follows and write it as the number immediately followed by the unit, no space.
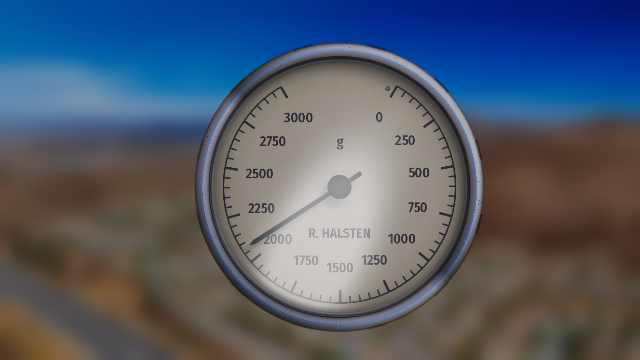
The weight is 2075g
